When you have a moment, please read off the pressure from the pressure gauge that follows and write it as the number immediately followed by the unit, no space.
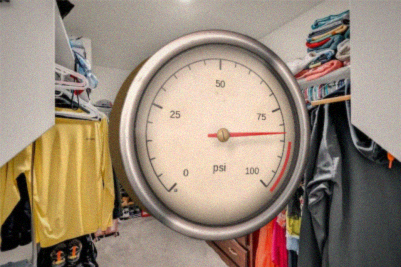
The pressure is 82.5psi
